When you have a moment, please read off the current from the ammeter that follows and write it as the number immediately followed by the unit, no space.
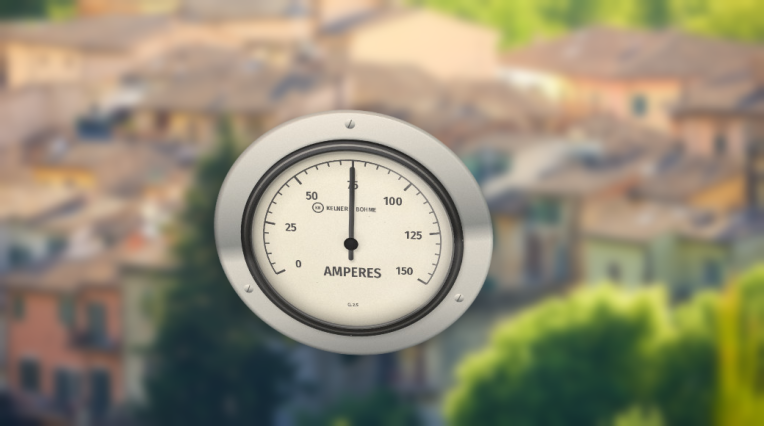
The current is 75A
